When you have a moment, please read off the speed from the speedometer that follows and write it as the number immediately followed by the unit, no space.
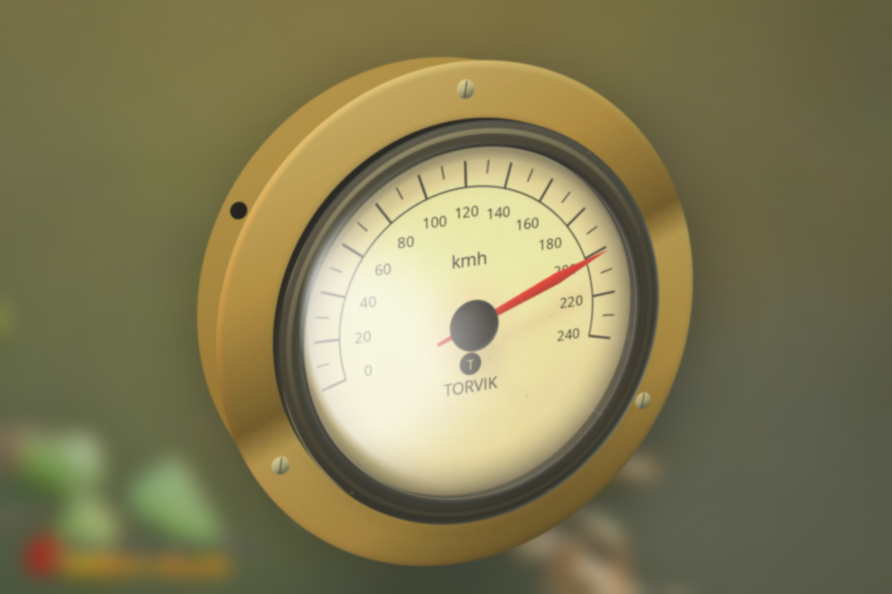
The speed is 200km/h
